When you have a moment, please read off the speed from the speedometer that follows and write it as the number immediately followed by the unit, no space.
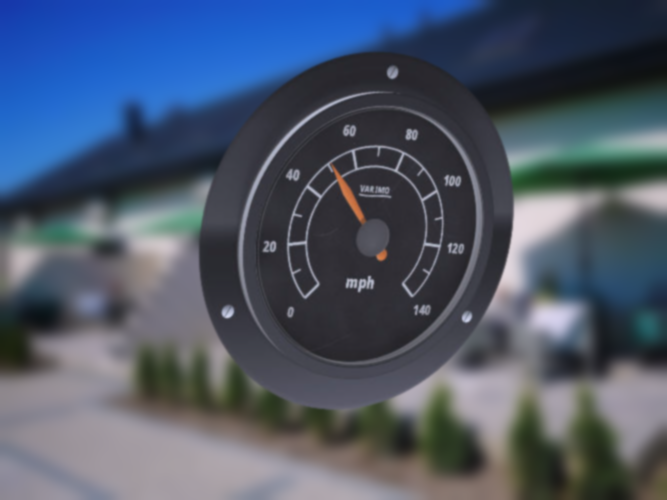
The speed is 50mph
